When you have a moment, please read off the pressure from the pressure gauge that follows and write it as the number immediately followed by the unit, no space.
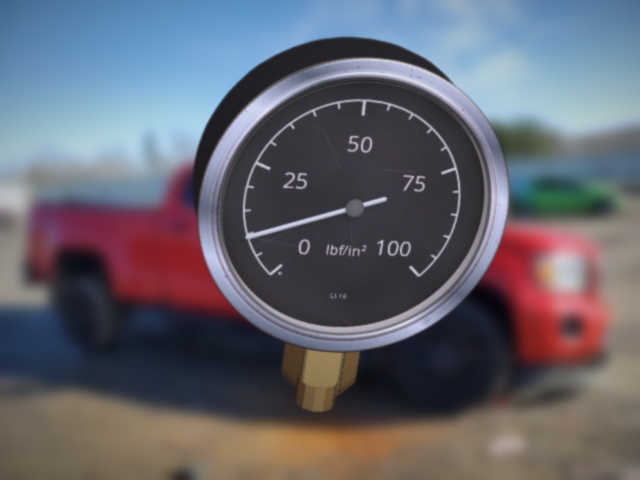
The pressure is 10psi
